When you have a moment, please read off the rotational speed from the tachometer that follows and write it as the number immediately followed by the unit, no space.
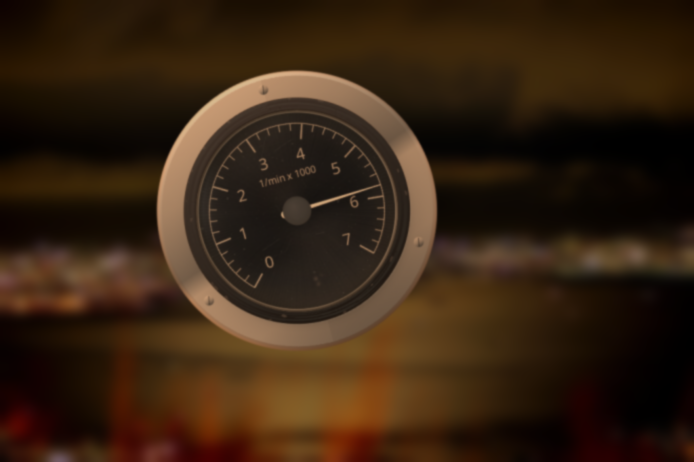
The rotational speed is 5800rpm
